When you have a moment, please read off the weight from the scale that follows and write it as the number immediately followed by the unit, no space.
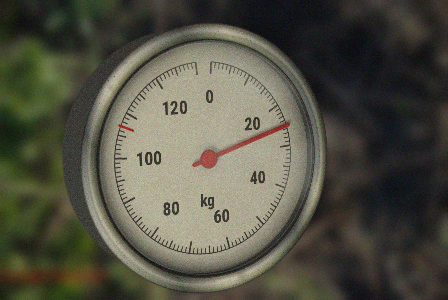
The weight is 25kg
